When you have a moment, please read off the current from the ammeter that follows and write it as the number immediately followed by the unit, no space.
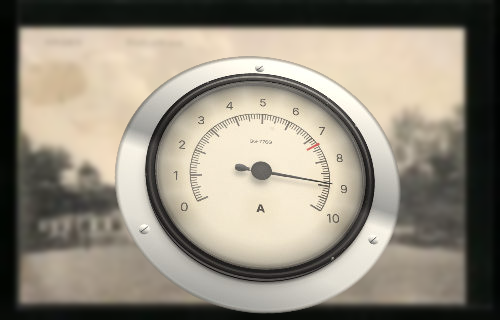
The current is 9A
